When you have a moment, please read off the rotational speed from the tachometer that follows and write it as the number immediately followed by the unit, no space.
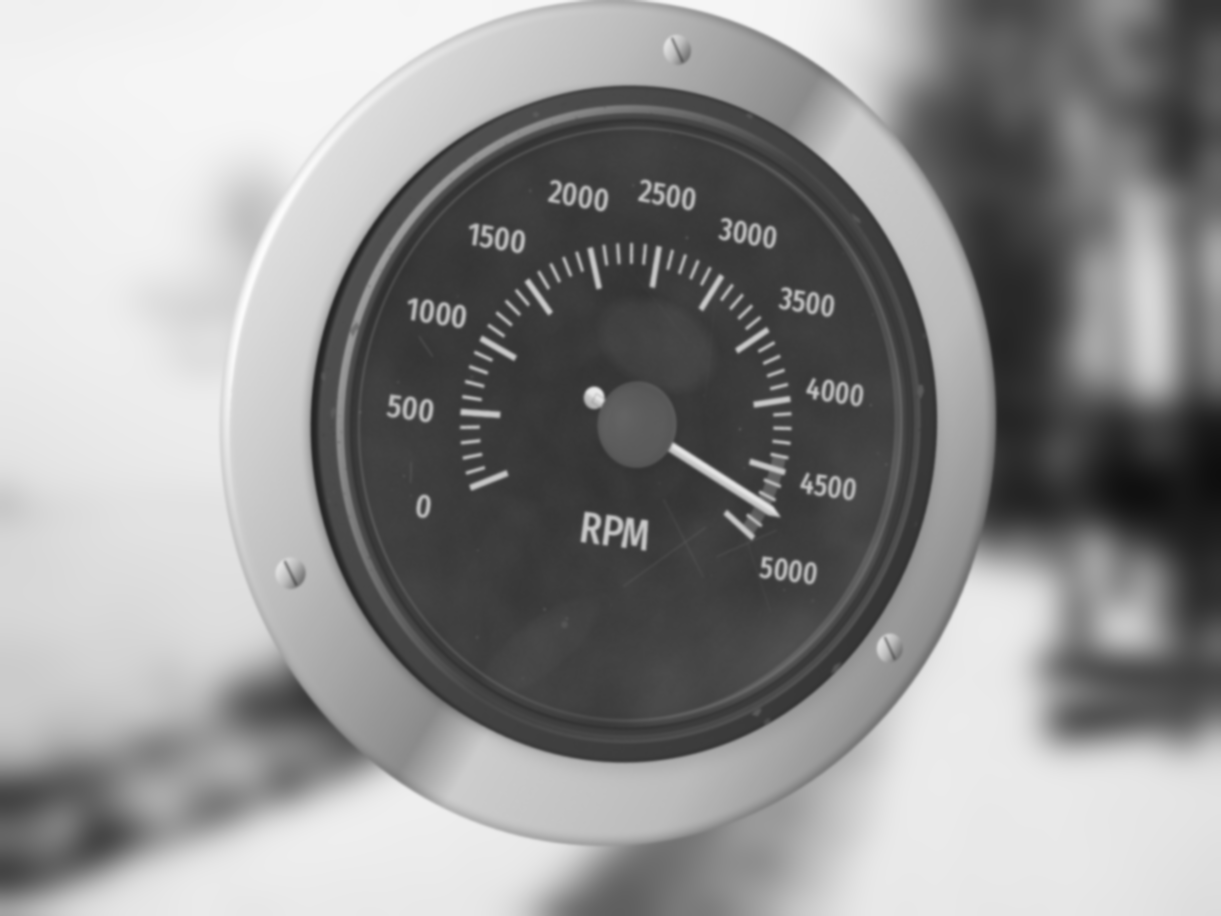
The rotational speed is 4800rpm
